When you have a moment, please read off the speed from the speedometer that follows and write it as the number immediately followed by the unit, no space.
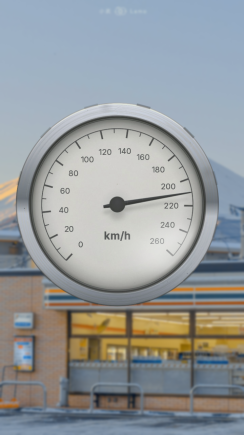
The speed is 210km/h
